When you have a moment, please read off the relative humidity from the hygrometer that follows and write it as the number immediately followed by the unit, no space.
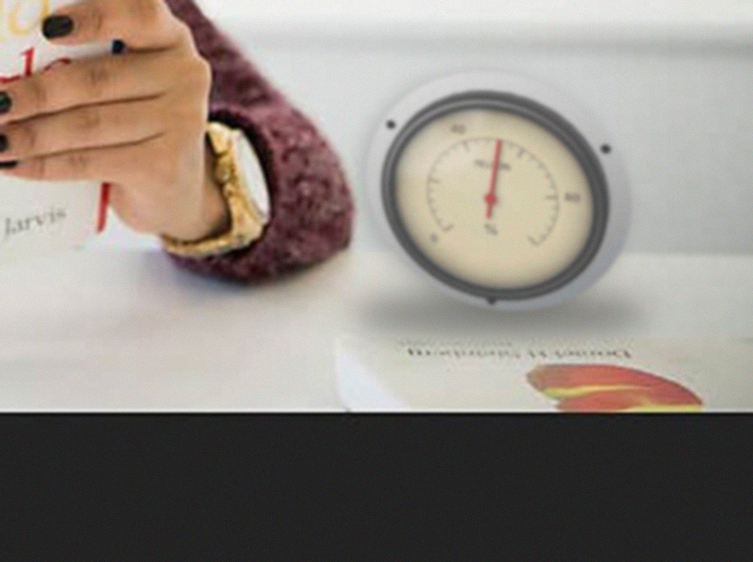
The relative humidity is 52%
